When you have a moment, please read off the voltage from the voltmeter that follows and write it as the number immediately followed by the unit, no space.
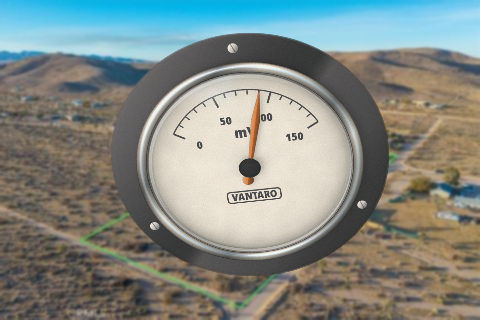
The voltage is 90mV
